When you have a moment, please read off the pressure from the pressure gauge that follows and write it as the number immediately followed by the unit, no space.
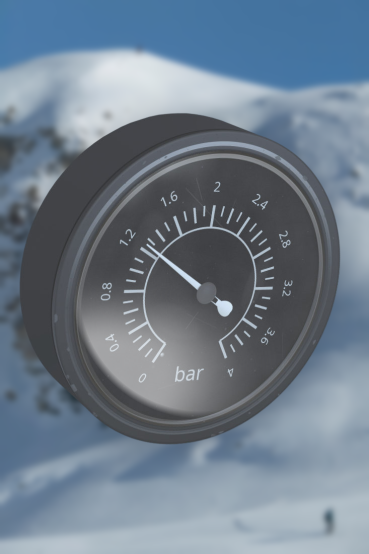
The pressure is 1.25bar
